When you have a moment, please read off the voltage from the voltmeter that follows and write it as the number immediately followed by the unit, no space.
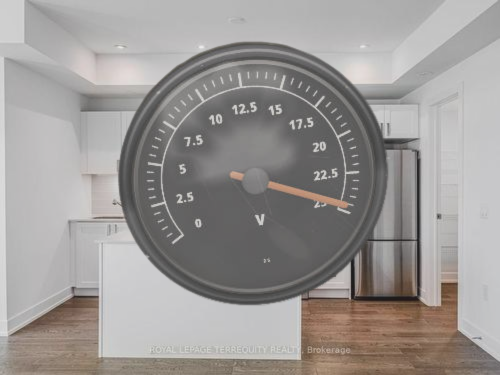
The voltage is 24.5V
